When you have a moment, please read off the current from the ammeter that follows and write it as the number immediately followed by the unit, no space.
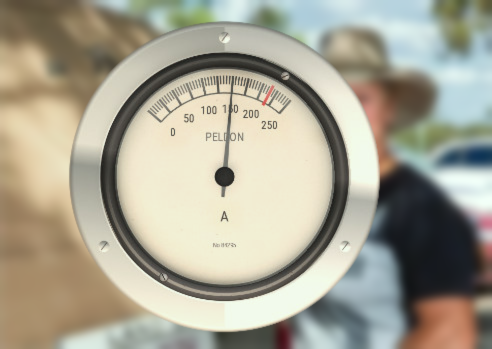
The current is 150A
